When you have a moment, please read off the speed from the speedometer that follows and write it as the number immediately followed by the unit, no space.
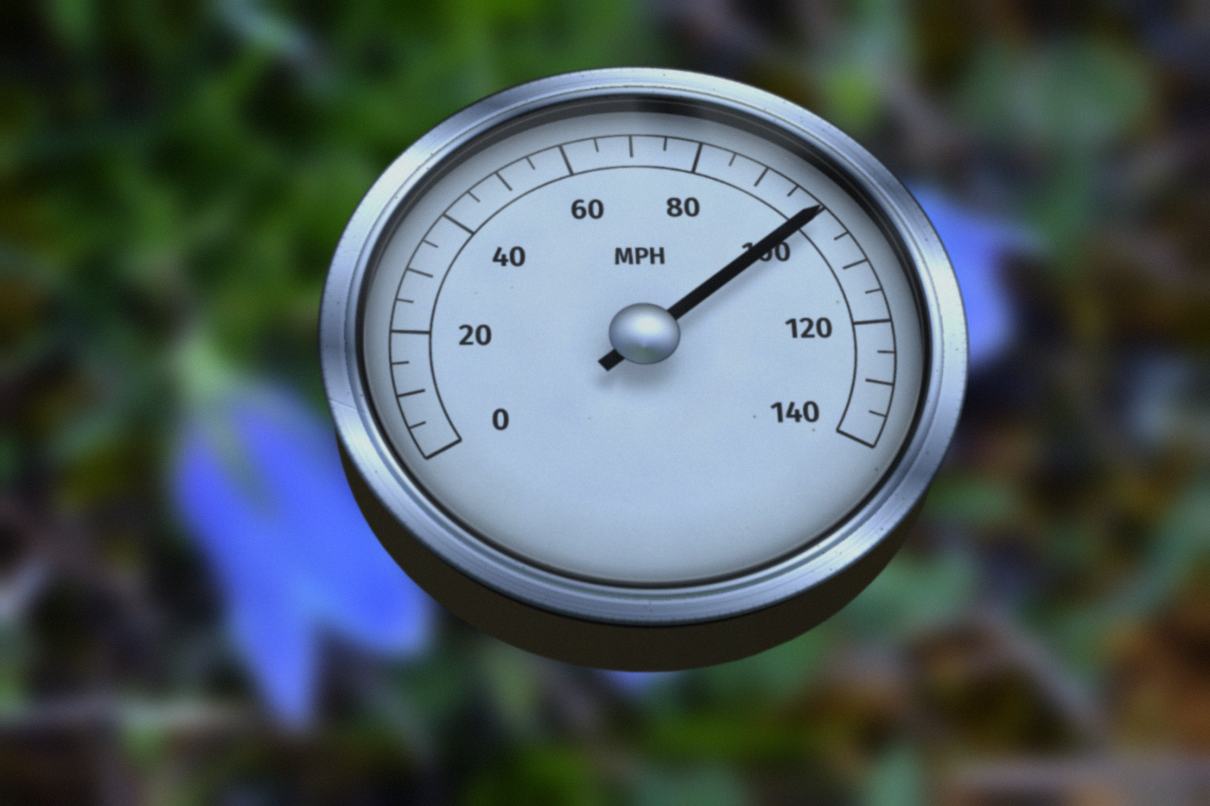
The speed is 100mph
